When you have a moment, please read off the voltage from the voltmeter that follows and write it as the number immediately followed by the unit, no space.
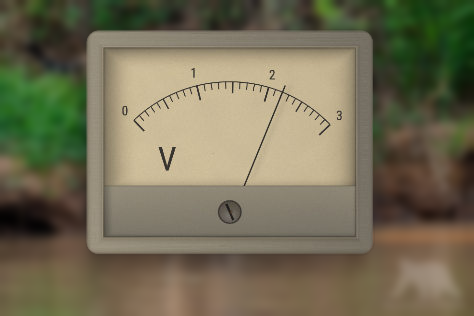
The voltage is 2.2V
